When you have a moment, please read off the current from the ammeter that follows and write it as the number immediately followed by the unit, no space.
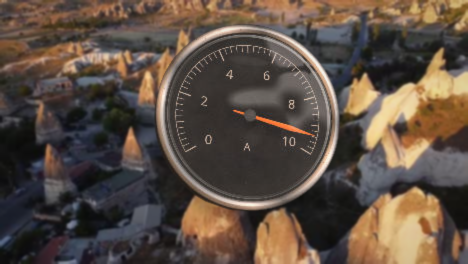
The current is 9.4A
